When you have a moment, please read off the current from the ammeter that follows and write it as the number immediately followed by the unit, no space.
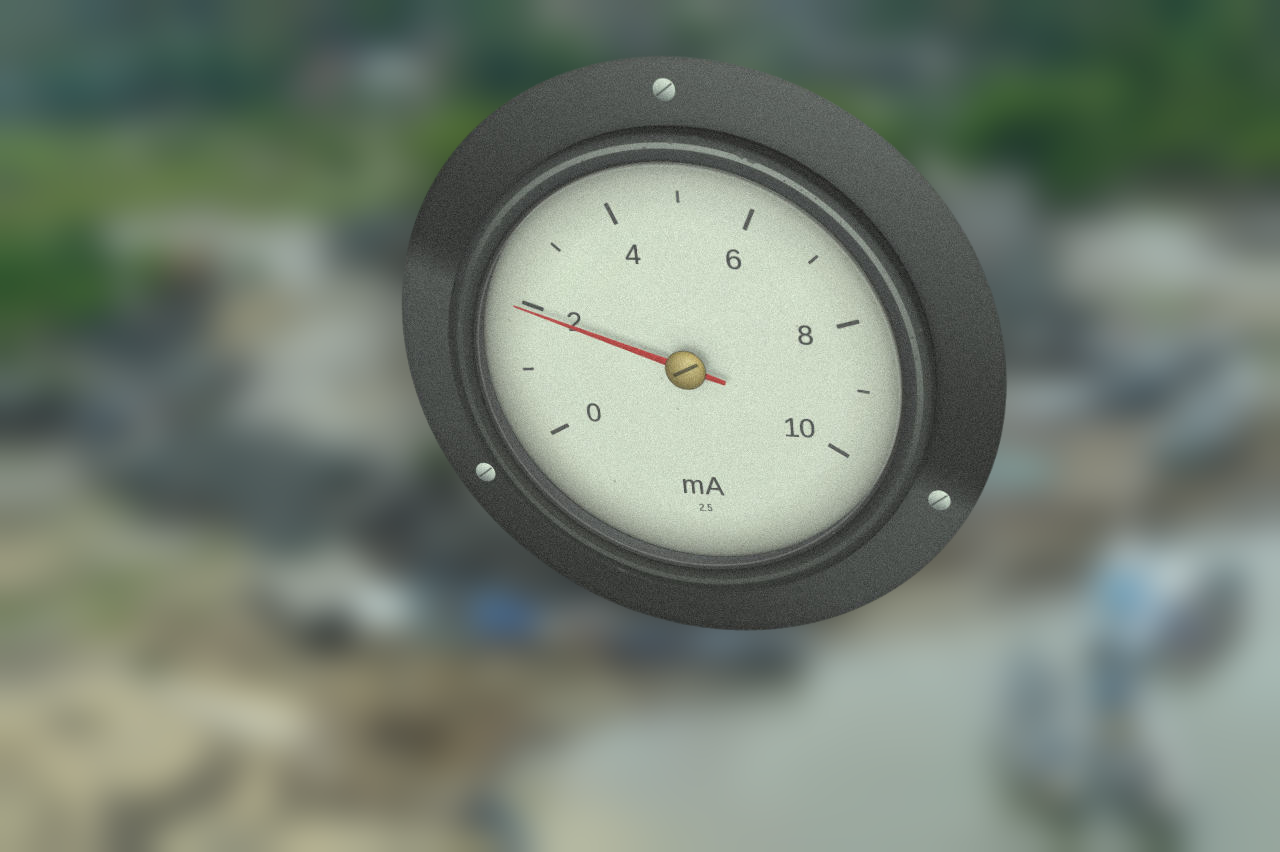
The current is 2mA
